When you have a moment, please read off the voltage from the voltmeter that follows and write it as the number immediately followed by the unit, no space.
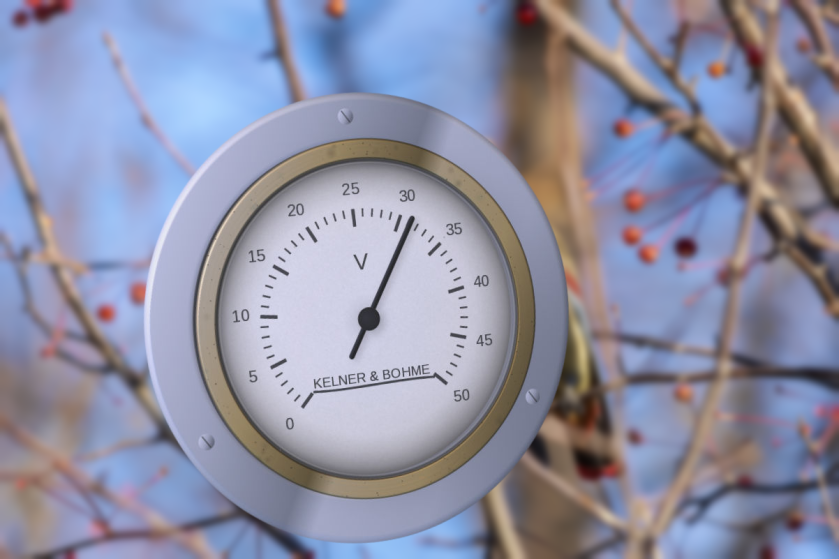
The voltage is 31V
